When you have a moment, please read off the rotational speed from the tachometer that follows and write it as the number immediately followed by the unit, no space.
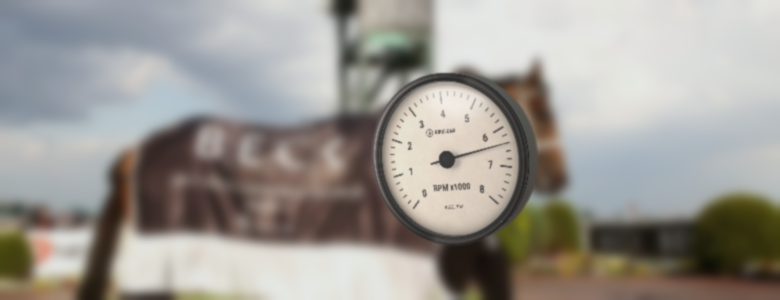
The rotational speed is 6400rpm
